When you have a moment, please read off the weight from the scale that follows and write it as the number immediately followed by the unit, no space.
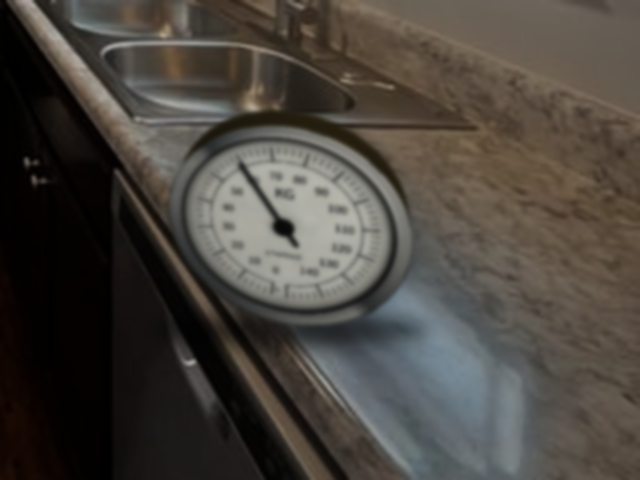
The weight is 60kg
